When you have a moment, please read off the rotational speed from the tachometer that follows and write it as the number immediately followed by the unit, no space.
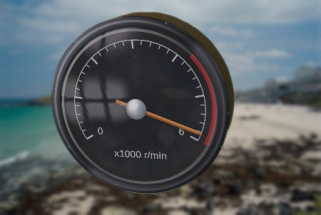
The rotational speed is 5800rpm
